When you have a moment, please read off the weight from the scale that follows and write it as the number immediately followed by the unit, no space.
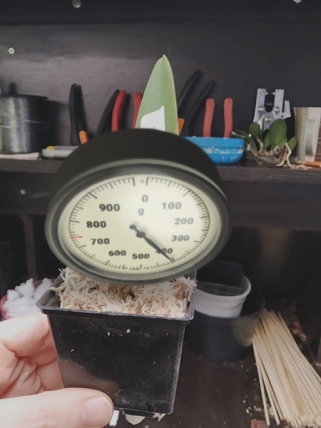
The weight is 400g
